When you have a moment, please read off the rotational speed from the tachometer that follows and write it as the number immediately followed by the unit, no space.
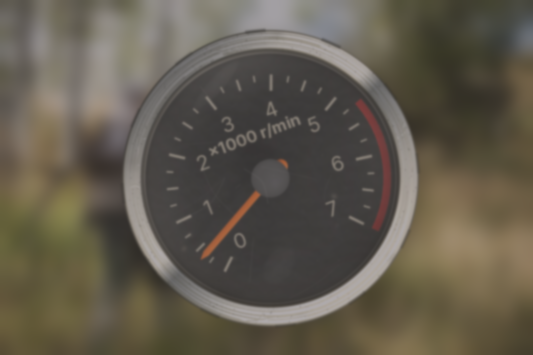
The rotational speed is 375rpm
